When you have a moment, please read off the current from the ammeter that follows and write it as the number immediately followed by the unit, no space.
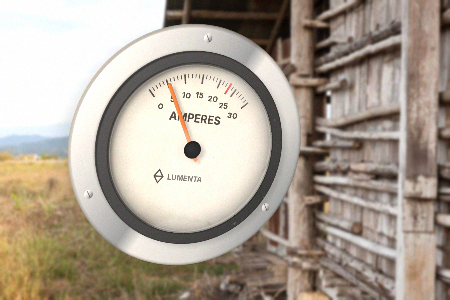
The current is 5A
